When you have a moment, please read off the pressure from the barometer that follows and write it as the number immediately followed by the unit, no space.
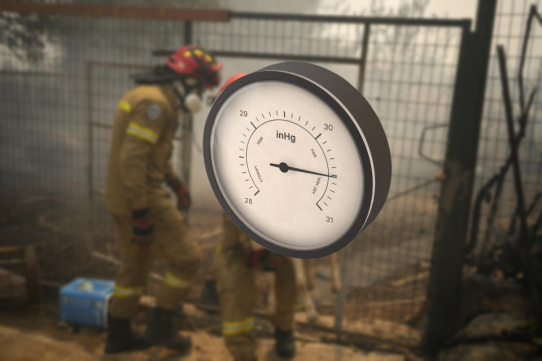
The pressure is 30.5inHg
